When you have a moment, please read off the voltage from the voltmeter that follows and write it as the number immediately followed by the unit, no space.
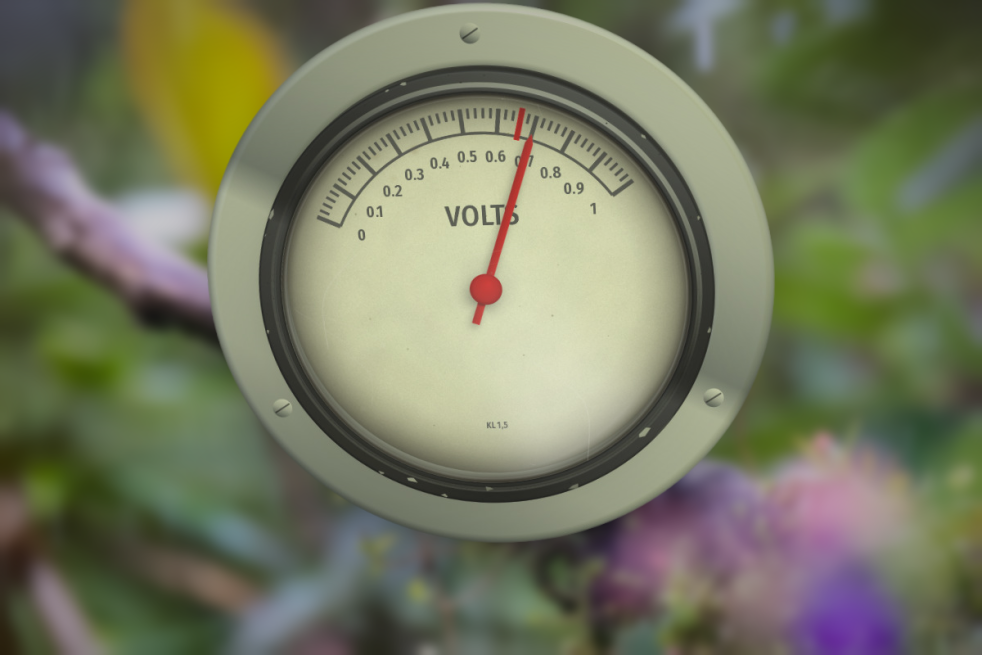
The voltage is 0.7V
